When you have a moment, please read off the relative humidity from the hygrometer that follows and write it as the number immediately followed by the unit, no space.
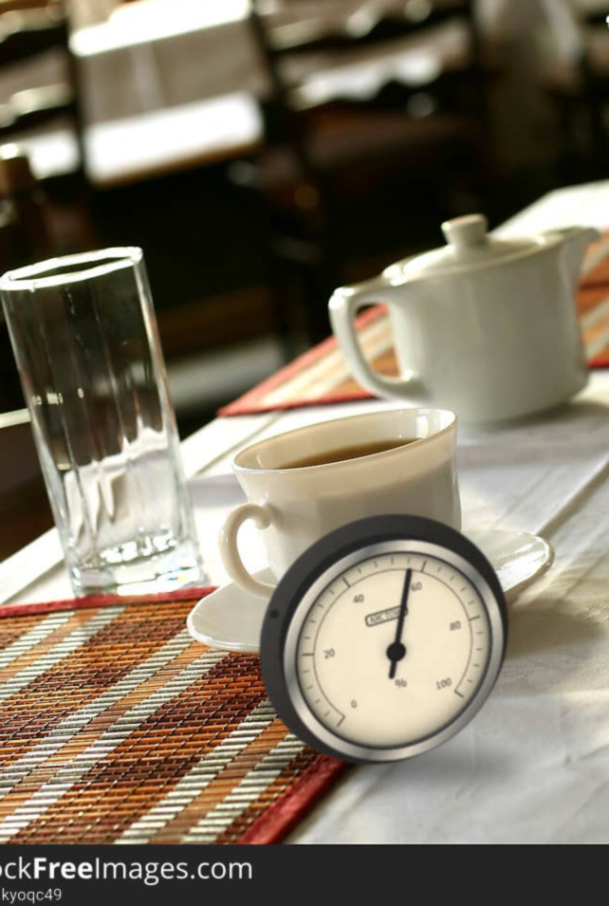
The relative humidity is 56%
